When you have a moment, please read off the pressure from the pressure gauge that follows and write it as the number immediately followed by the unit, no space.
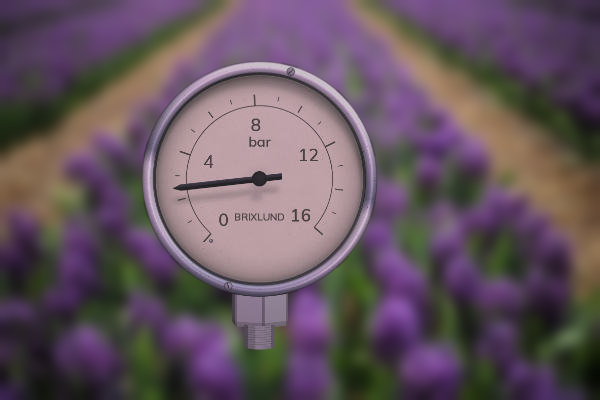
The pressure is 2.5bar
